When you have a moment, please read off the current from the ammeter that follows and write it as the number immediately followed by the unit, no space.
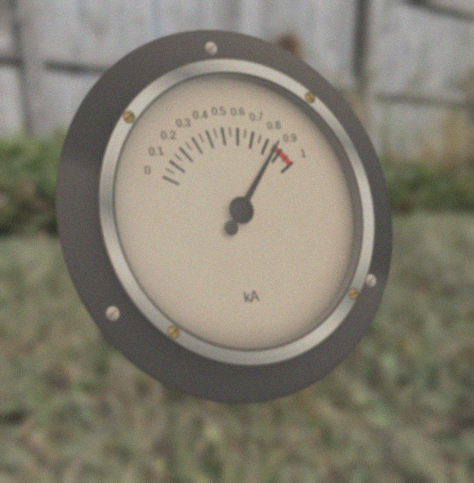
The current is 0.85kA
